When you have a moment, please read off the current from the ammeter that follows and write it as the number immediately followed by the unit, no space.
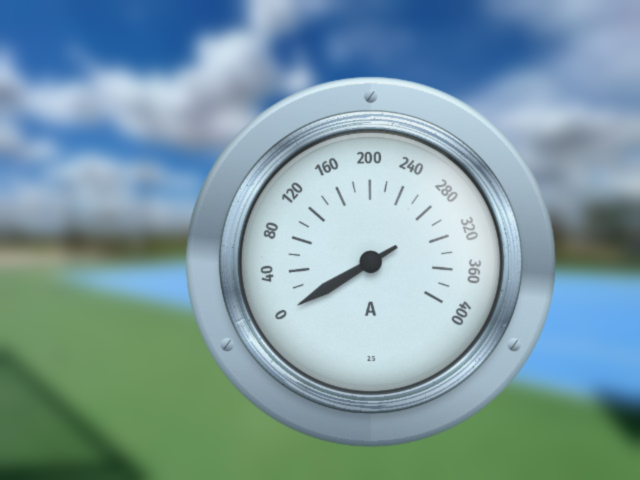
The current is 0A
